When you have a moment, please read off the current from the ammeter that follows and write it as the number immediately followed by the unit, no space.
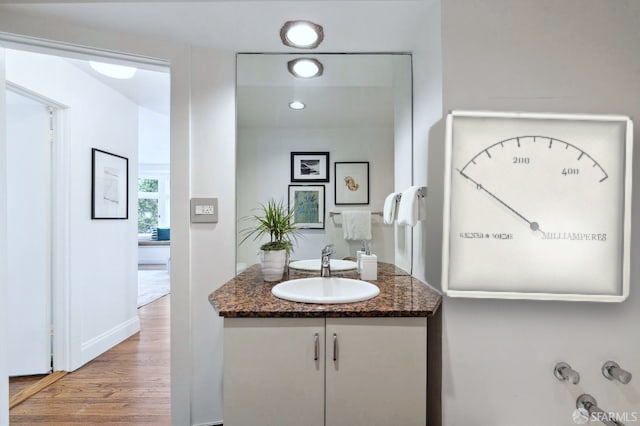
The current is 0mA
